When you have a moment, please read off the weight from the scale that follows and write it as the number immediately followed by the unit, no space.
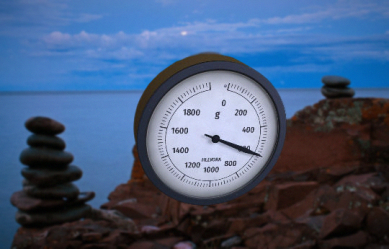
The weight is 600g
